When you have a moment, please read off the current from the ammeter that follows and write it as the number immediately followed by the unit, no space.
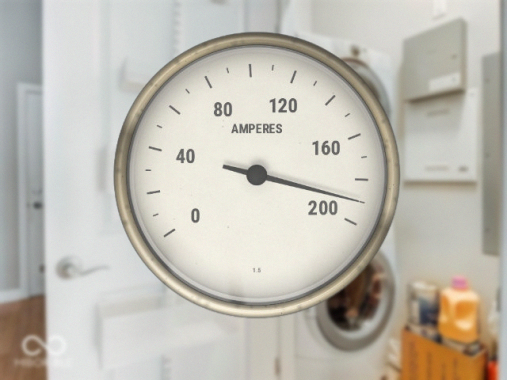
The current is 190A
